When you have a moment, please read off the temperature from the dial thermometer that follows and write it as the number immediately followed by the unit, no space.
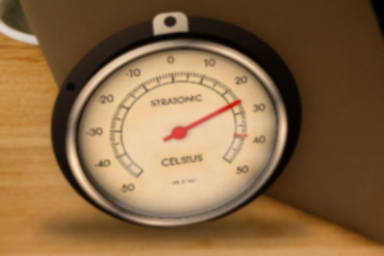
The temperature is 25°C
